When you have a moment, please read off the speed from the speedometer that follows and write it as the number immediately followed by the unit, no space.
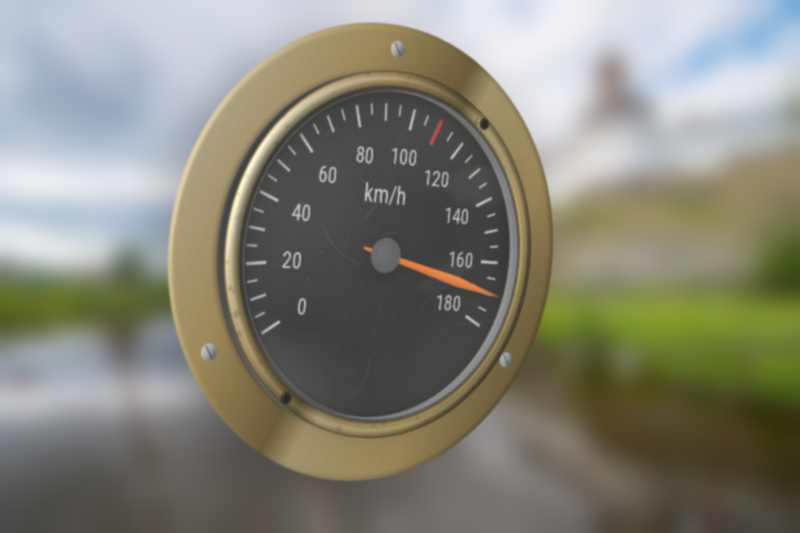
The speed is 170km/h
